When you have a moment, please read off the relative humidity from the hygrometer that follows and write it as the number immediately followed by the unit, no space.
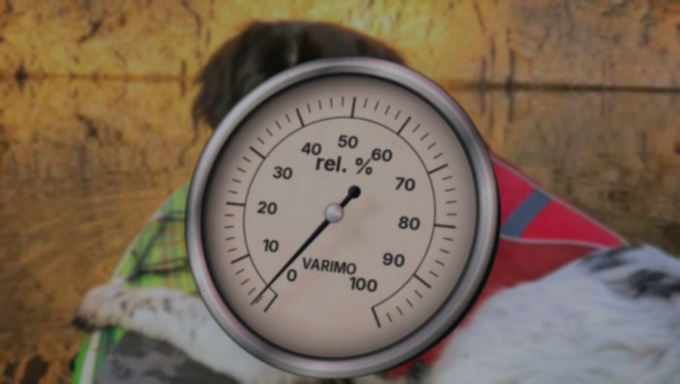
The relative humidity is 2%
